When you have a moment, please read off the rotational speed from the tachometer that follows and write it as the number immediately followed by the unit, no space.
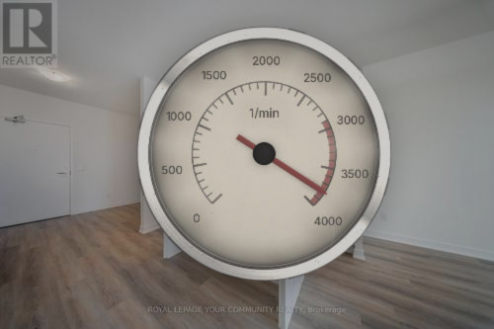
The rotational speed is 3800rpm
